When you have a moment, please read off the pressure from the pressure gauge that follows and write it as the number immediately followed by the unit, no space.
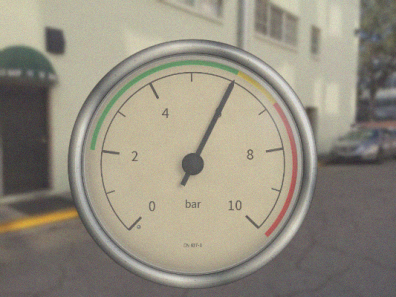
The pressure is 6bar
